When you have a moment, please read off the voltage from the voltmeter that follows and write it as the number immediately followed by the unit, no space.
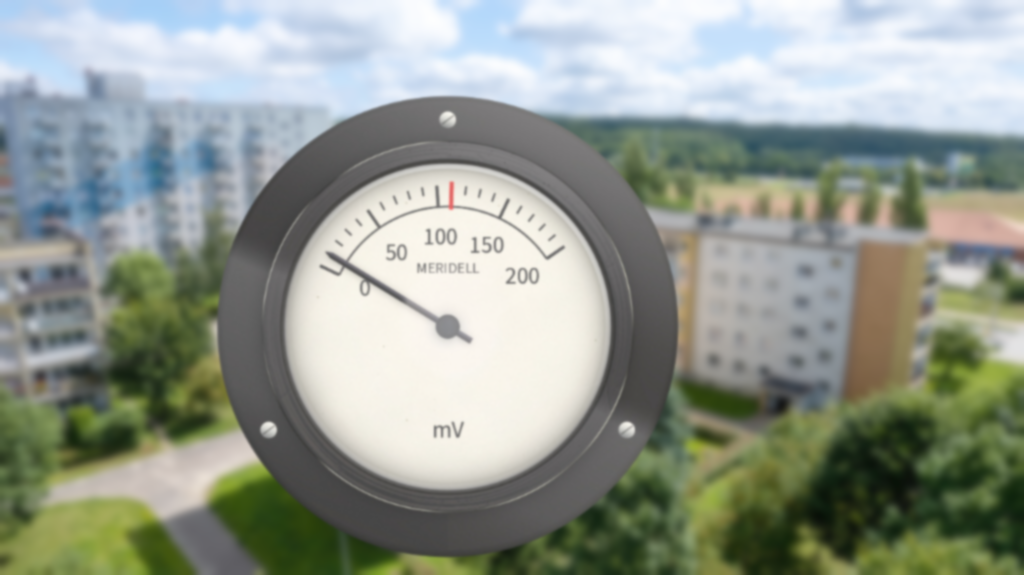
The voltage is 10mV
